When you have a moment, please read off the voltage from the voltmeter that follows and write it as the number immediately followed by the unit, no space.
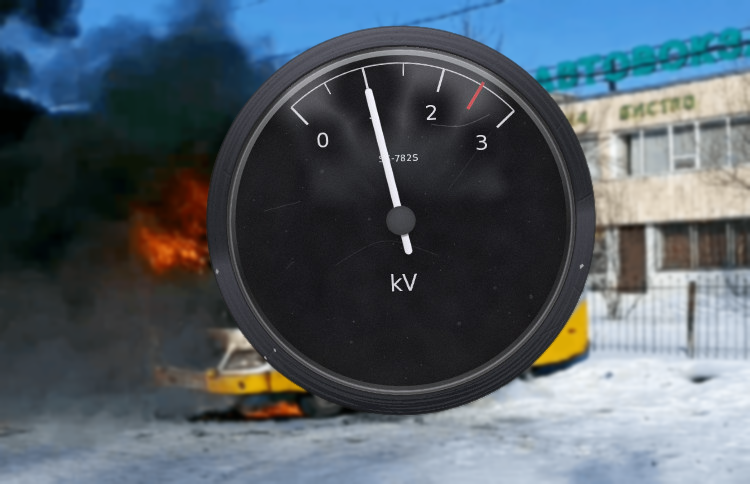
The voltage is 1kV
